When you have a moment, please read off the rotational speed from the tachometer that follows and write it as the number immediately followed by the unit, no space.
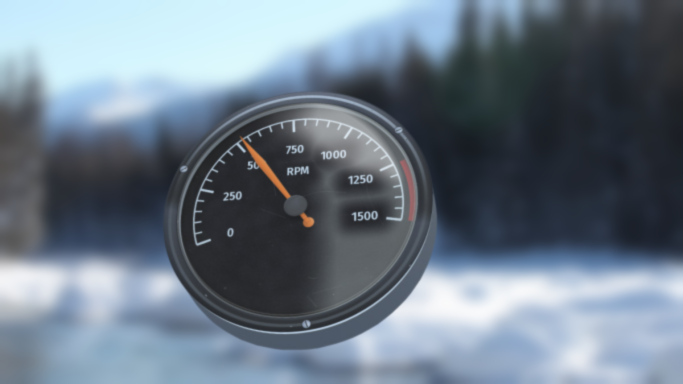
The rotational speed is 525rpm
